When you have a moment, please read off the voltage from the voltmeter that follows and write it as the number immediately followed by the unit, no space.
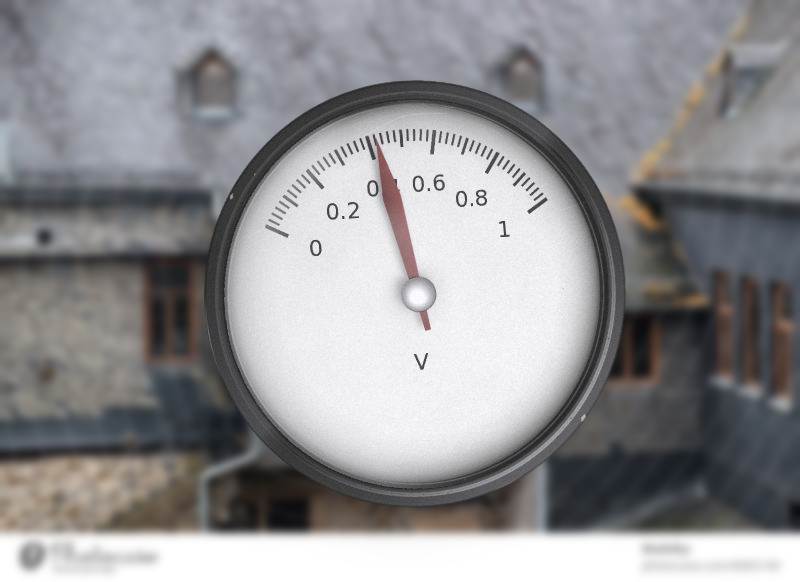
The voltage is 0.42V
